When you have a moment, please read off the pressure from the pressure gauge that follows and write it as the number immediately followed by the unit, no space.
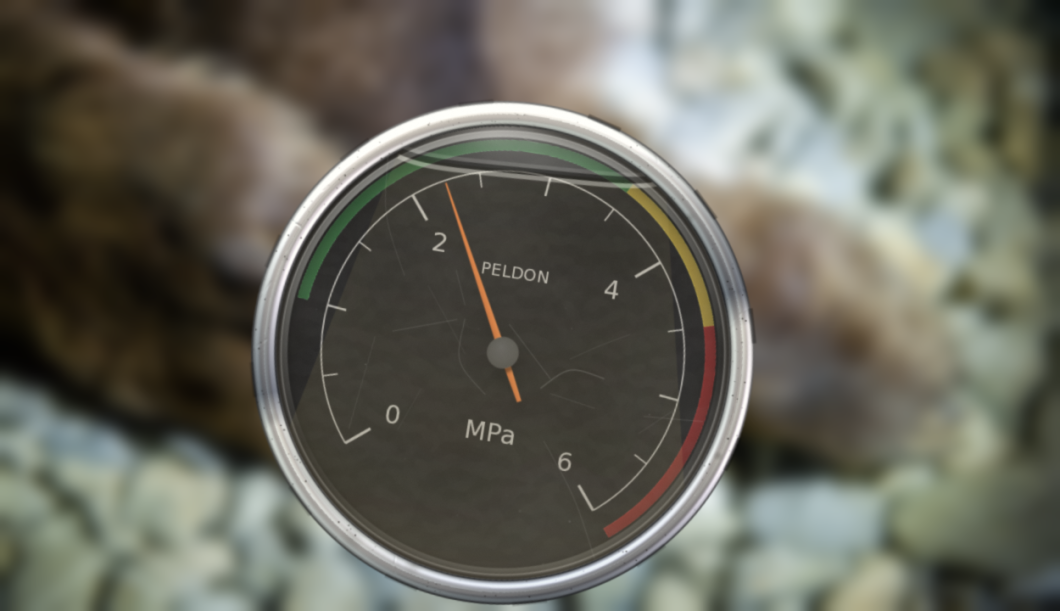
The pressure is 2.25MPa
